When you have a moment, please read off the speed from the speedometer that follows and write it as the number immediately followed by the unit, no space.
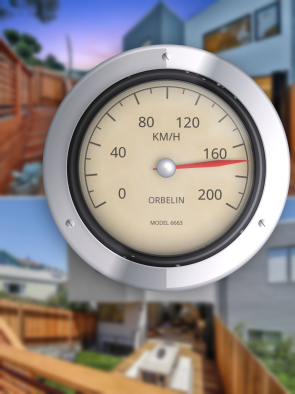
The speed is 170km/h
